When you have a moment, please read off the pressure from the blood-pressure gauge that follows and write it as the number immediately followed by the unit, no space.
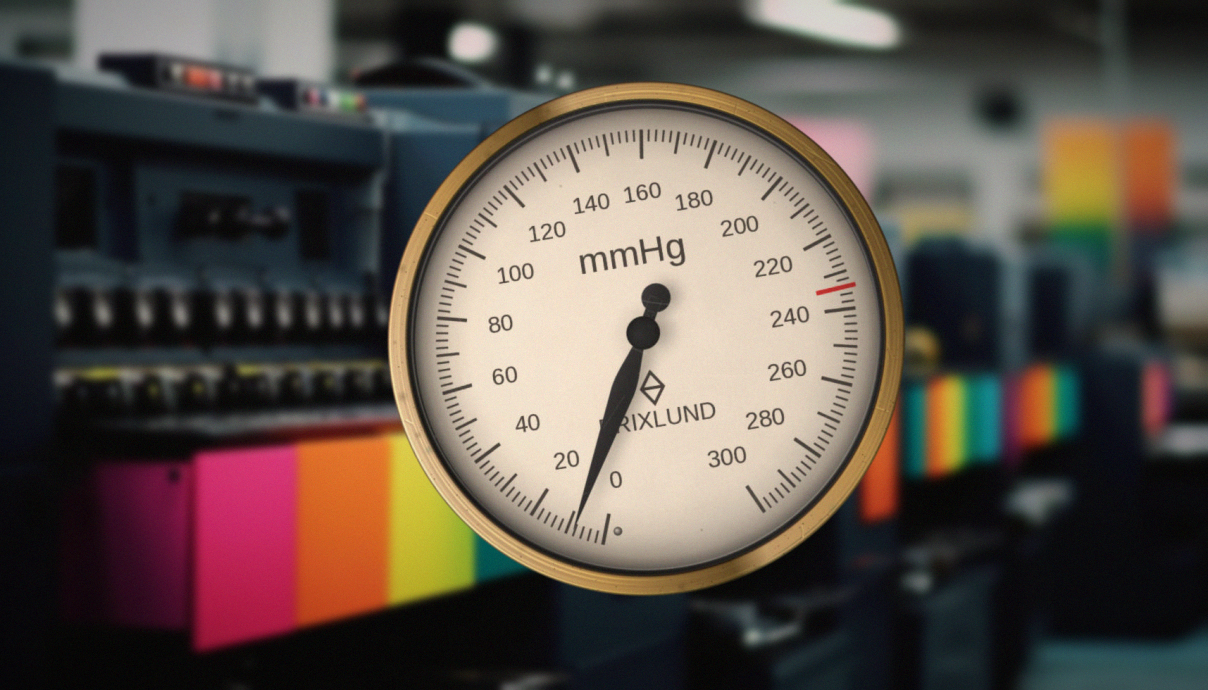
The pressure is 8mmHg
